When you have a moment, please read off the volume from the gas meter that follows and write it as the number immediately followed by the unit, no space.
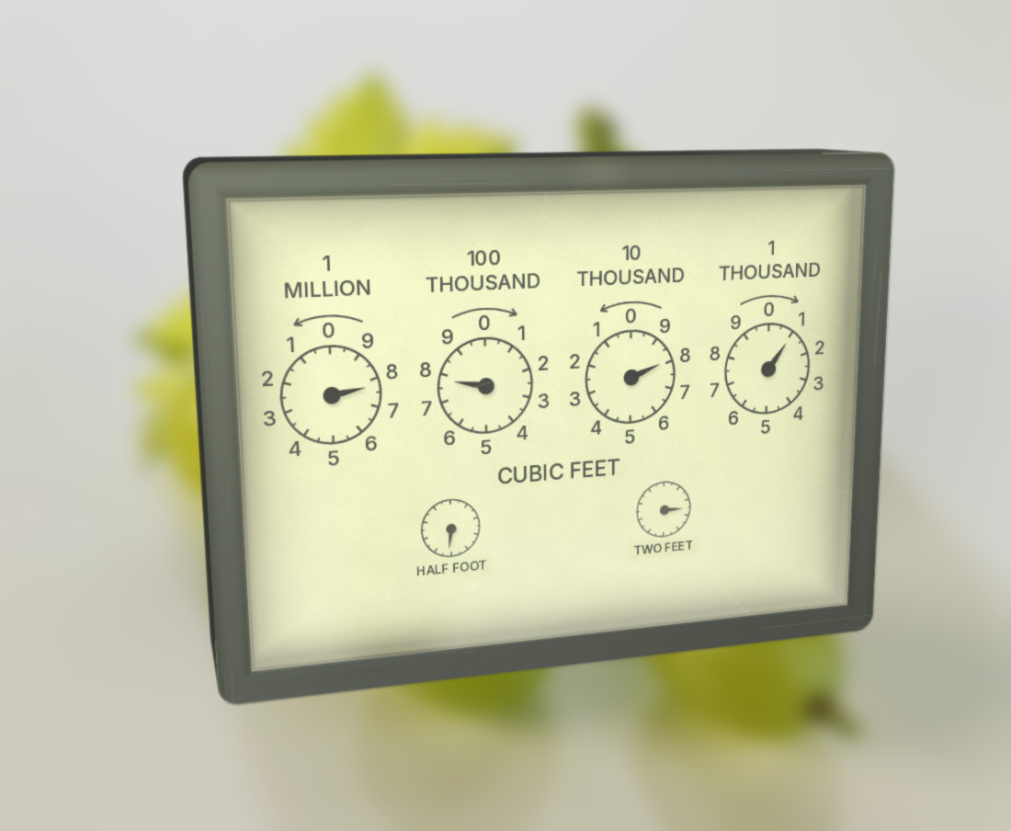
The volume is 778100ft³
